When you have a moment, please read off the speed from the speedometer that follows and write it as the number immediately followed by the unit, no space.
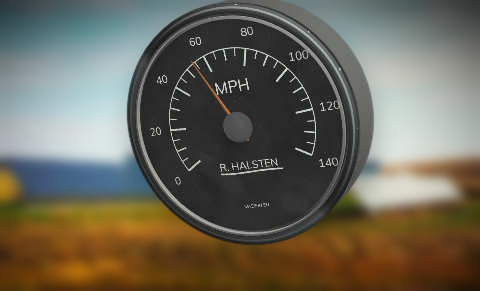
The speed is 55mph
